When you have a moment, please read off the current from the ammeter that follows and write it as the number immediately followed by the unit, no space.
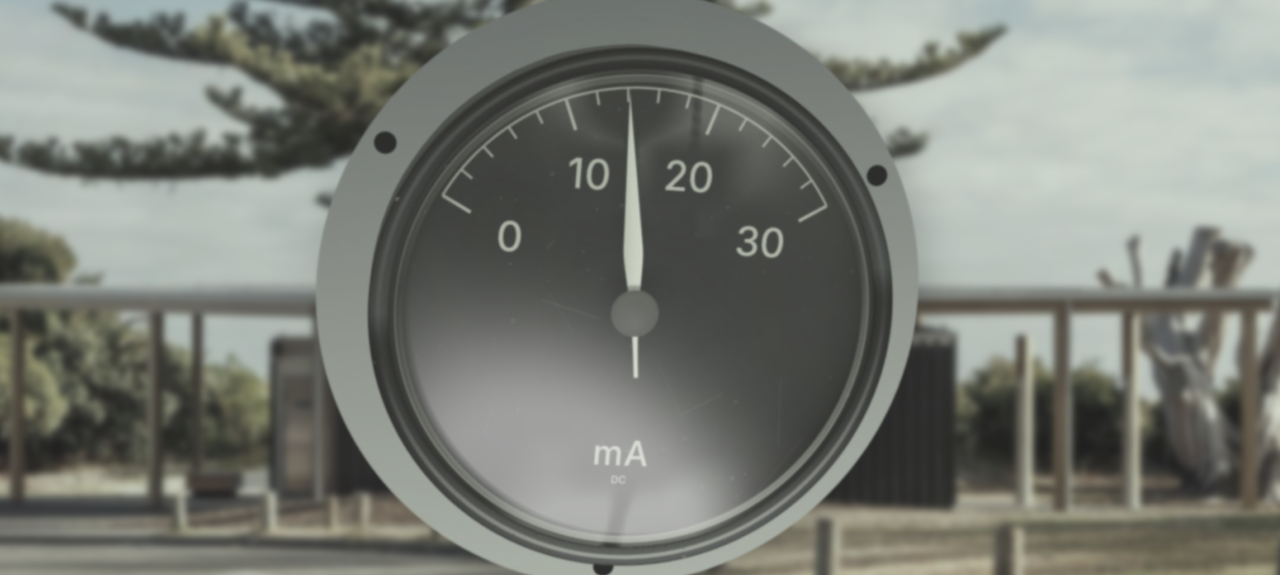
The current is 14mA
